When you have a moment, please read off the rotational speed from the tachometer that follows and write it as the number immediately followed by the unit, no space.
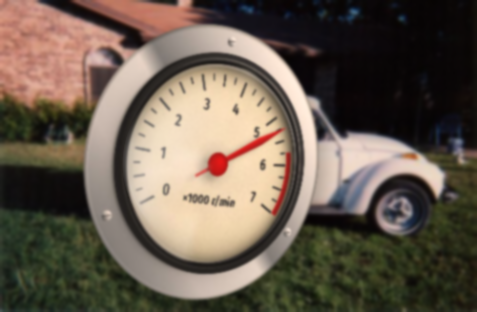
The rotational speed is 5250rpm
